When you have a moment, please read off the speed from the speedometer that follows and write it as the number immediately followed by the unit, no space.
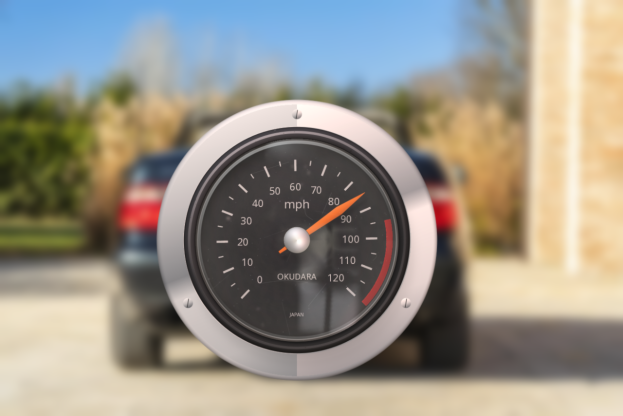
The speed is 85mph
